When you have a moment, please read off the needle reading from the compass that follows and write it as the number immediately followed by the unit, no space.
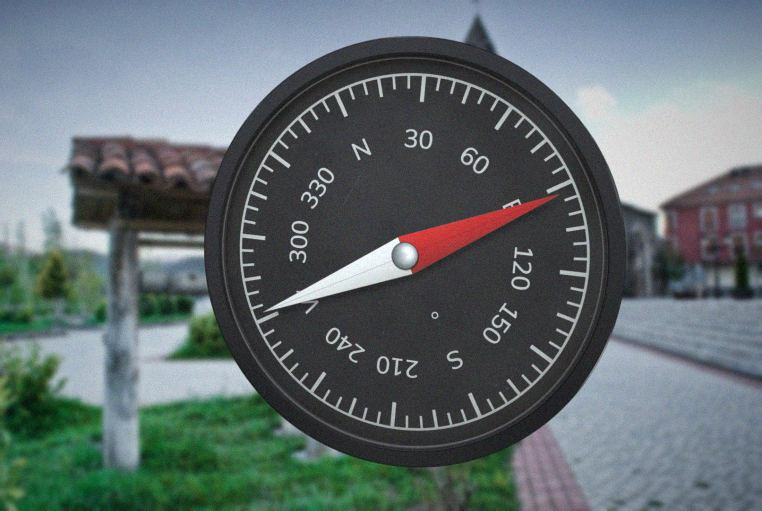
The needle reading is 92.5°
